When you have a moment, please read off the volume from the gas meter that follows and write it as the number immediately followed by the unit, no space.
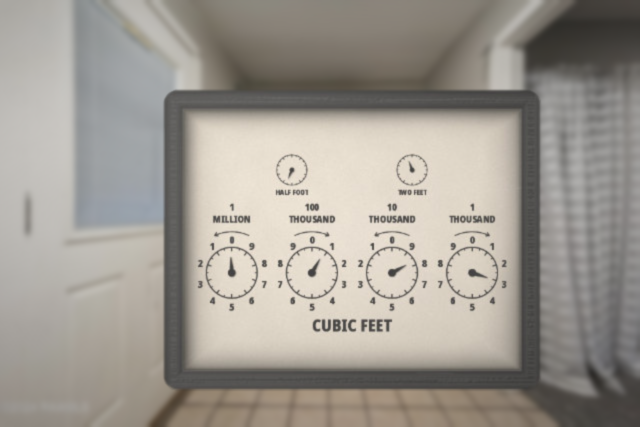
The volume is 8300ft³
